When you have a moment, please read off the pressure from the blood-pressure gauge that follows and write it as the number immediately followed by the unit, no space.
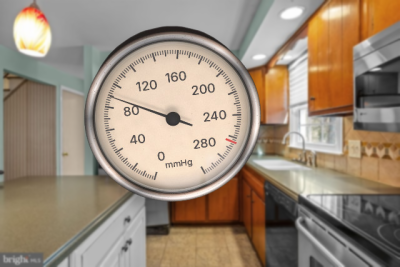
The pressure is 90mmHg
